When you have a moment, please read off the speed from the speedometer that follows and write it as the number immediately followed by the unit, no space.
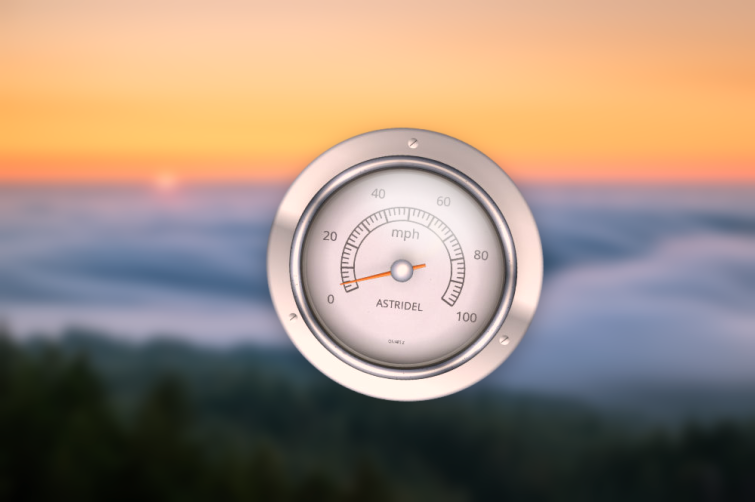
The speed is 4mph
